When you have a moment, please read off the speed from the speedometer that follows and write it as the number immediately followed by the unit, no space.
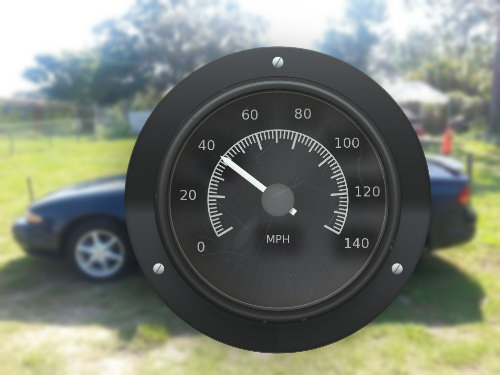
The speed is 40mph
